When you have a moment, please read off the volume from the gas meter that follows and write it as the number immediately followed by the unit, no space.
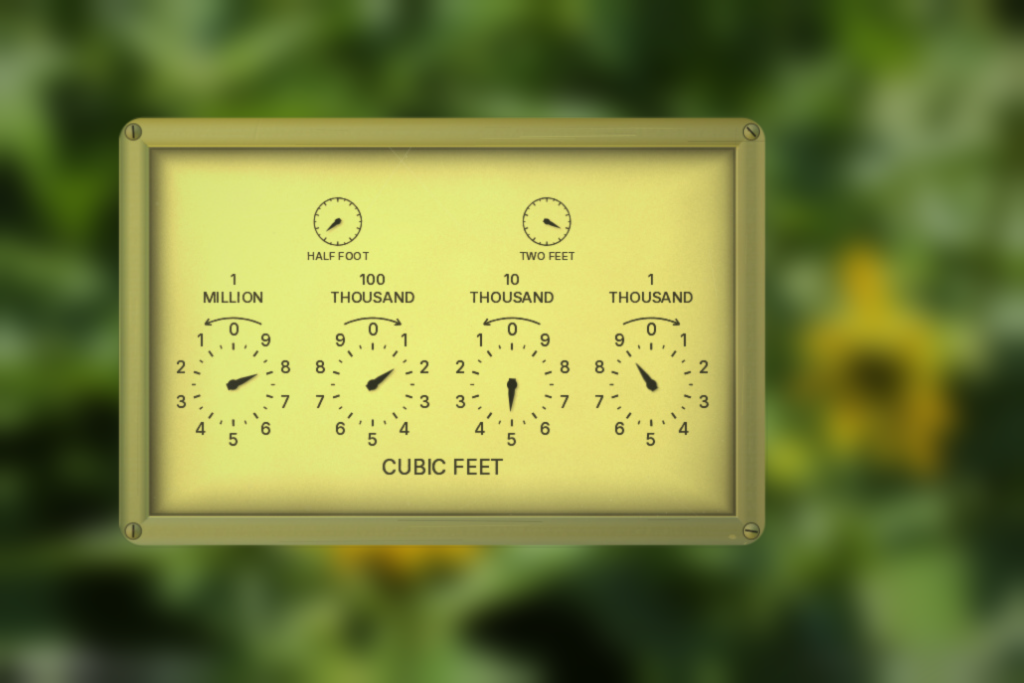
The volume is 814900ft³
